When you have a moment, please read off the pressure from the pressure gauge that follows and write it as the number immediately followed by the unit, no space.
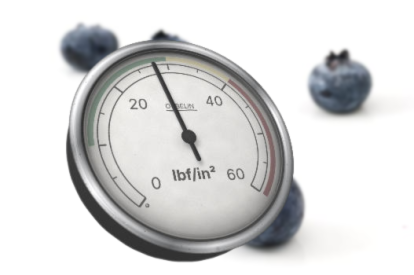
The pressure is 27.5psi
